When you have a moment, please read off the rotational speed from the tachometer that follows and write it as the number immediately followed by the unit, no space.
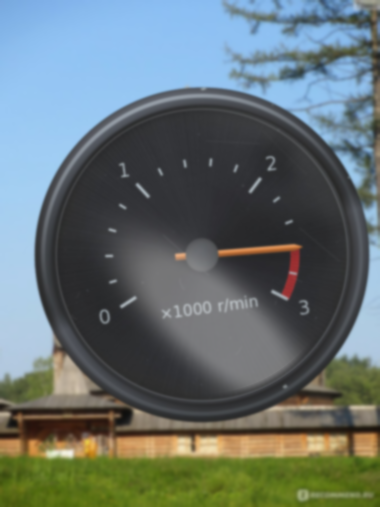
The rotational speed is 2600rpm
